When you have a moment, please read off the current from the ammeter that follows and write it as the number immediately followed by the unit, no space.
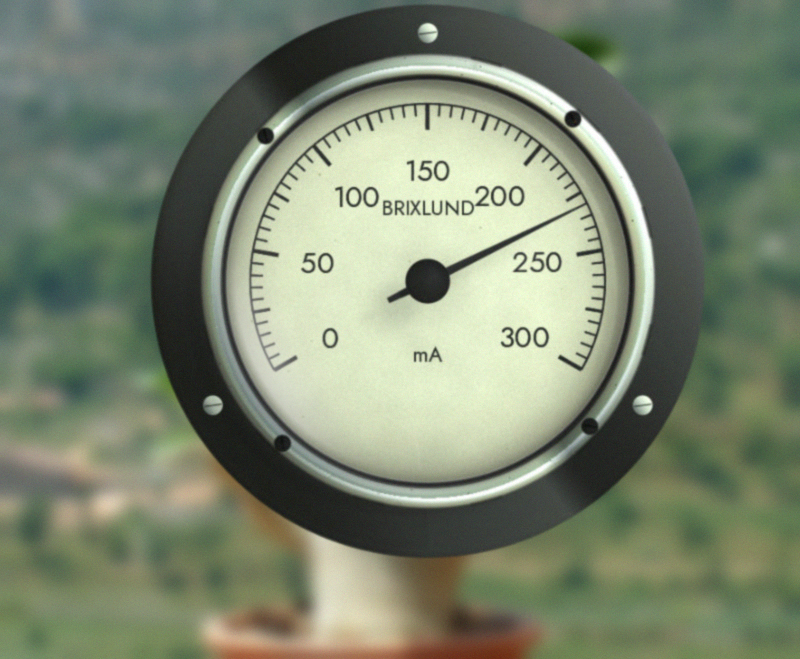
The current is 230mA
